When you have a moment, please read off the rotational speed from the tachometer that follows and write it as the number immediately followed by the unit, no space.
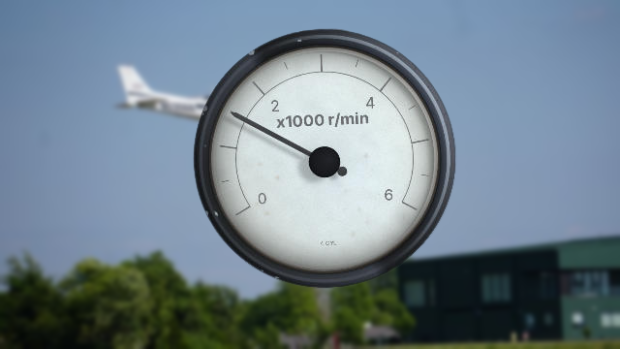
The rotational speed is 1500rpm
